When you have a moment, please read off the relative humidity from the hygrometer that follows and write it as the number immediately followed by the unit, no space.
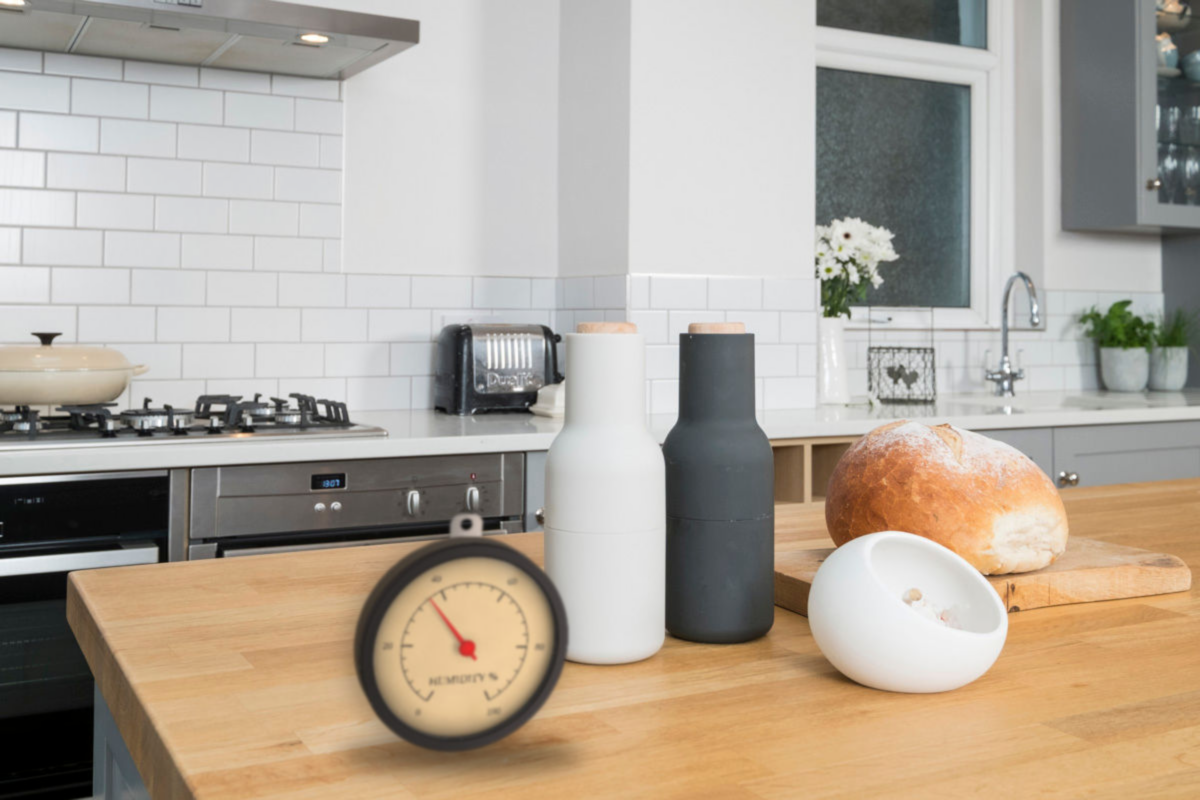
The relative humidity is 36%
